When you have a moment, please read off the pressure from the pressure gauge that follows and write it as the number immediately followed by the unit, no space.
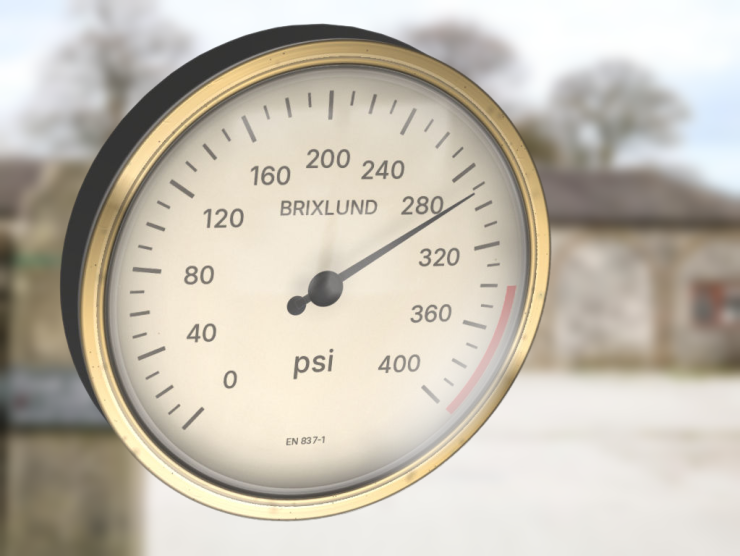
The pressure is 290psi
